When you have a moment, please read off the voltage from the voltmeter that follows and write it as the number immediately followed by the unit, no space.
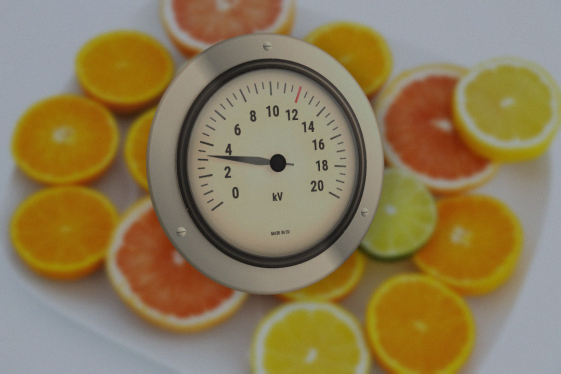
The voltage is 3.25kV
